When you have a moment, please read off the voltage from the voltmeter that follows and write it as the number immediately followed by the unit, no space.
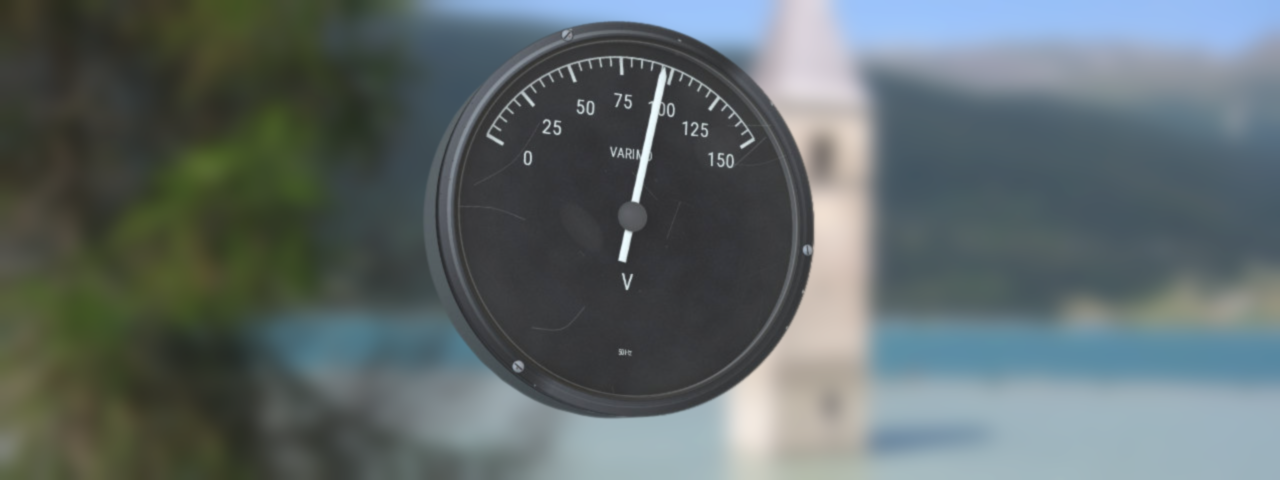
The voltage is 95V
